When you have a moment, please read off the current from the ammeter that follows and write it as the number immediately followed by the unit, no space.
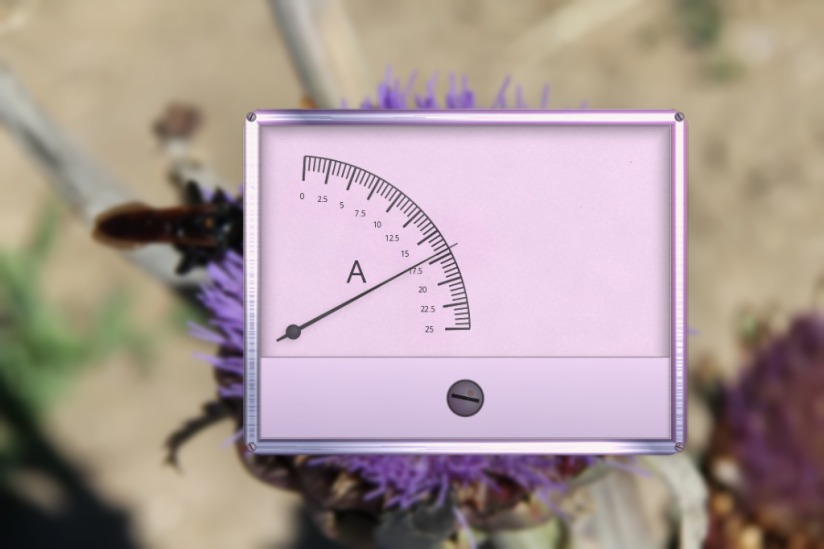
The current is 17A
